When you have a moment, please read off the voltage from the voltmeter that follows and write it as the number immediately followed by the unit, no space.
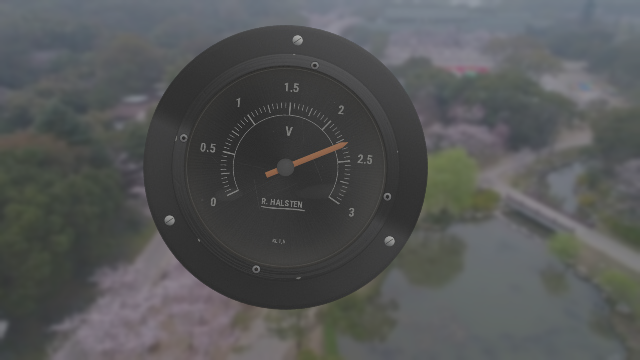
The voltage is 2.3V
